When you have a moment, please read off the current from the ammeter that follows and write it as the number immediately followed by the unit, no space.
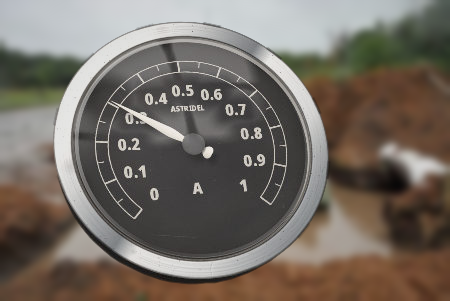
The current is 0.3A
